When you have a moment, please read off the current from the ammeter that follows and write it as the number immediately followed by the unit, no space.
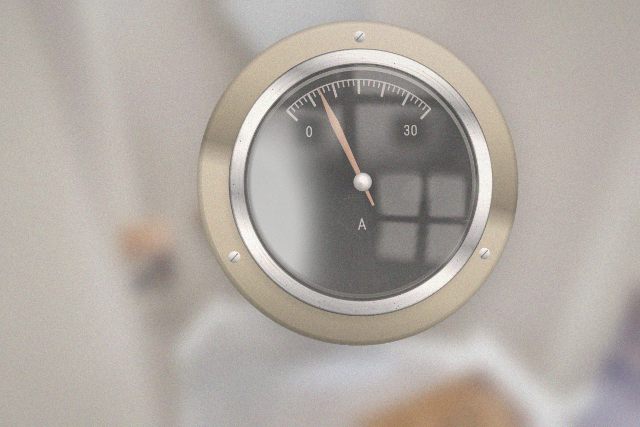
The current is 7A
